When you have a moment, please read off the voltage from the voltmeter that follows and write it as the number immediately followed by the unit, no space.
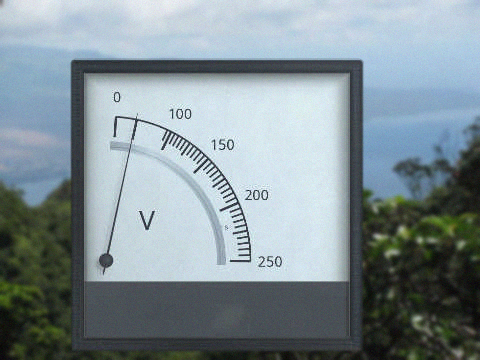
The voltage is 50V
